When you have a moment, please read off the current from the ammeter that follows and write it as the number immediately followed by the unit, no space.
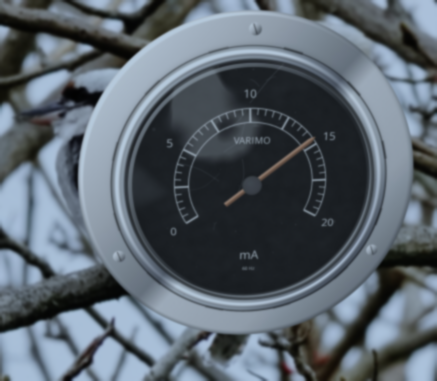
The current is 14.5mA
